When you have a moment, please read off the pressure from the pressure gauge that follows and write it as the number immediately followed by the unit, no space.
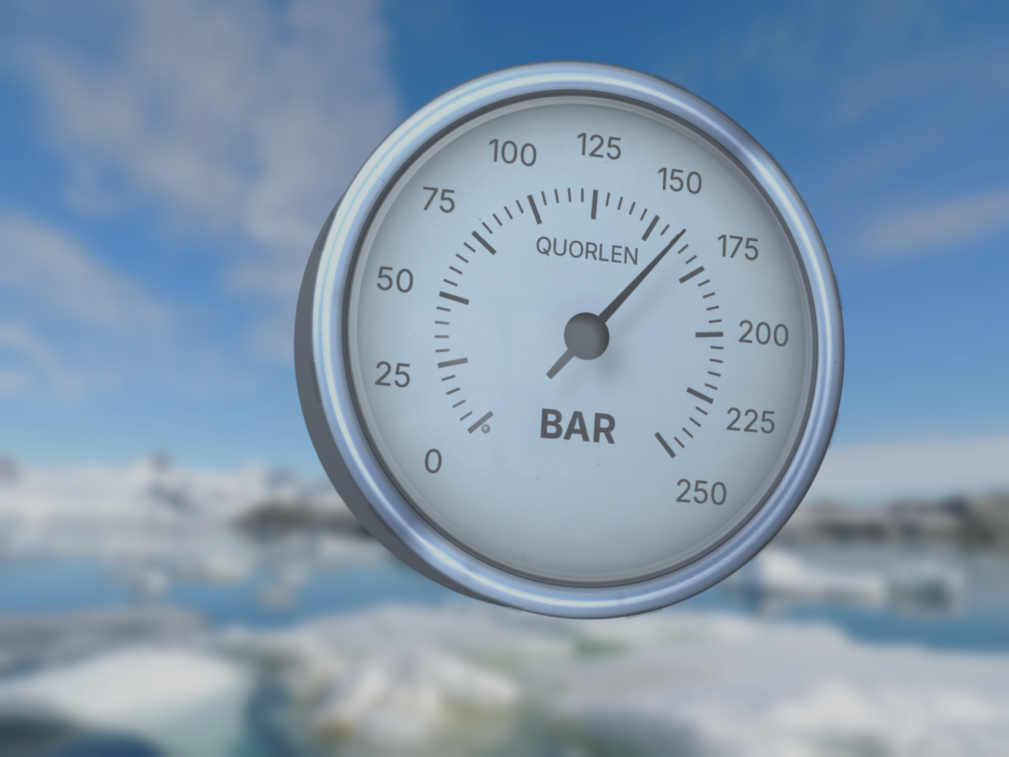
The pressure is 160bar
